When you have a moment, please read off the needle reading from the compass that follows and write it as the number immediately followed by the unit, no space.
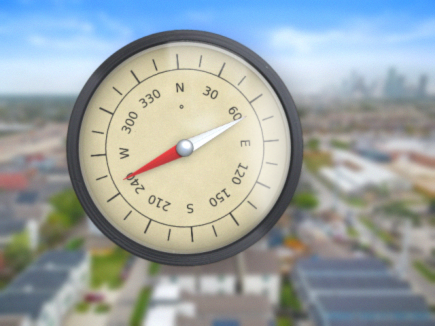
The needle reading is 247.5°
